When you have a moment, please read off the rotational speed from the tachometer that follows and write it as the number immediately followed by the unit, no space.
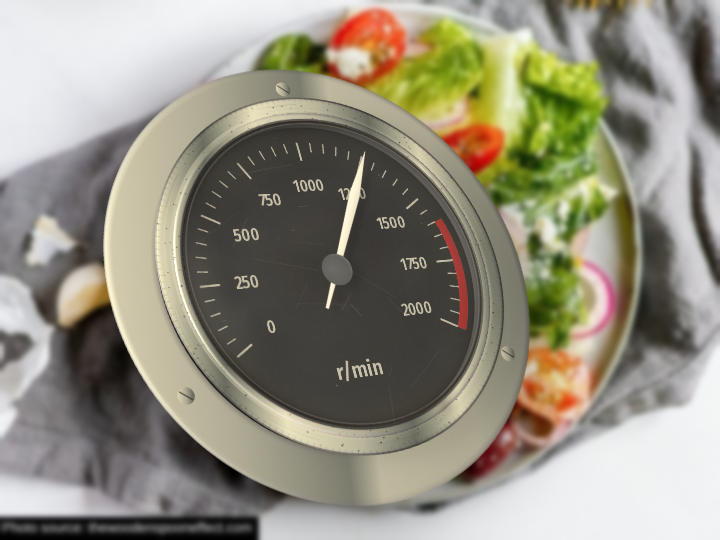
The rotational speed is 1250rpm
